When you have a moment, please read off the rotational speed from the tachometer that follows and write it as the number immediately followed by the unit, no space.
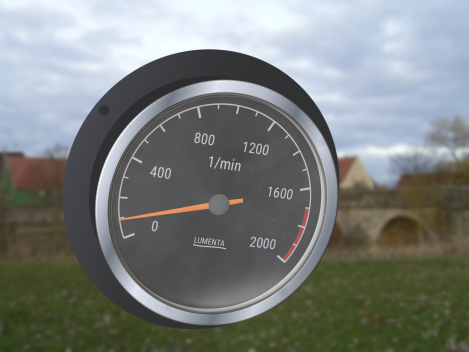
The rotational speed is 100rpm
